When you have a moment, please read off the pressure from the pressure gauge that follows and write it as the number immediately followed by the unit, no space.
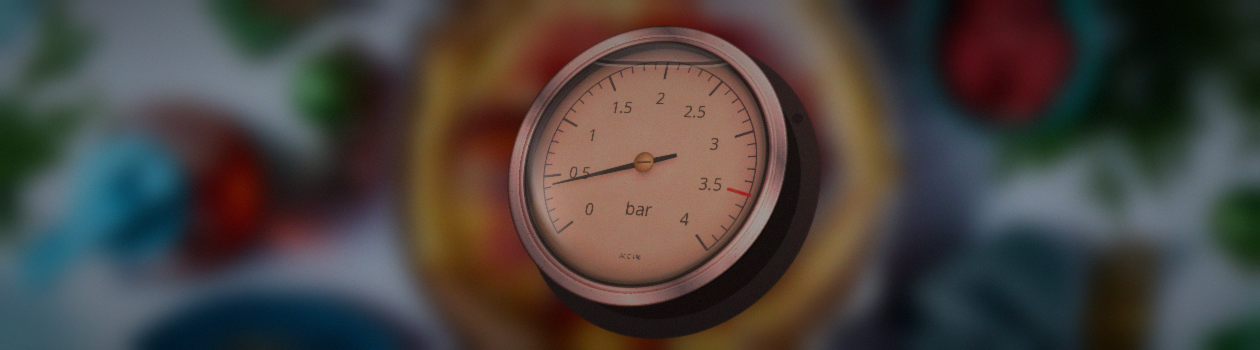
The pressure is 0.4bar
